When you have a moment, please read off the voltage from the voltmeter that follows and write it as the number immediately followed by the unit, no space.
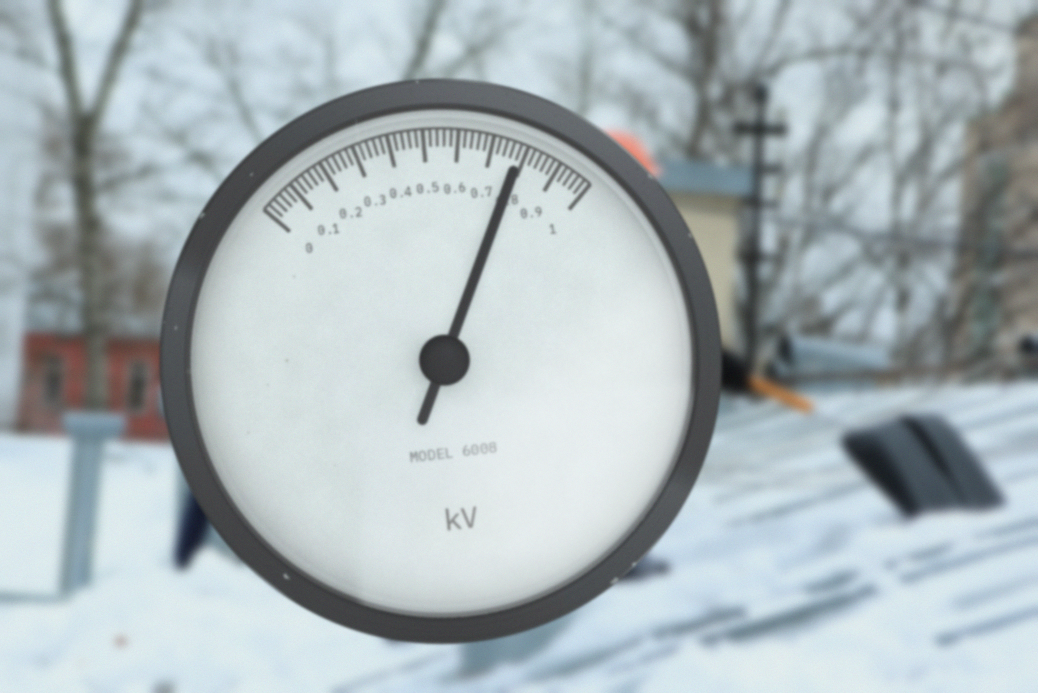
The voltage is 0.78kV
